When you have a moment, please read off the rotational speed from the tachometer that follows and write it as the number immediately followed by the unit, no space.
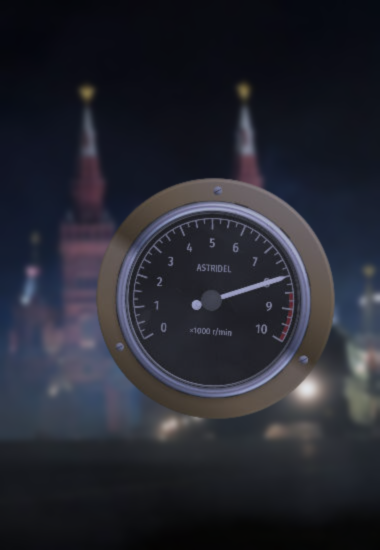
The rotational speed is 8000rpm
